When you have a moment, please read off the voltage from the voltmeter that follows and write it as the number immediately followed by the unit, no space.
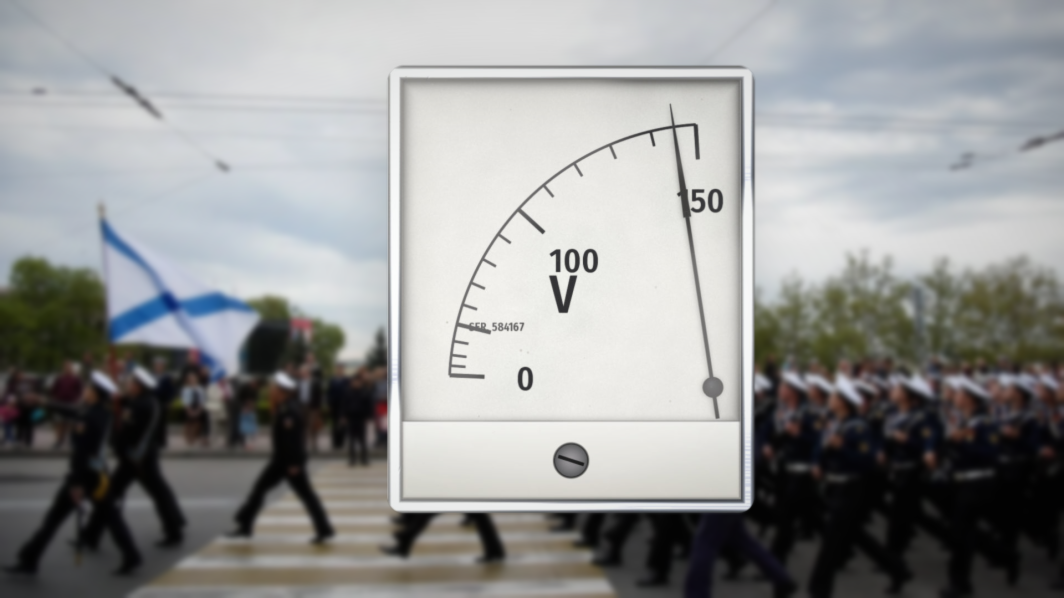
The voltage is 145V
